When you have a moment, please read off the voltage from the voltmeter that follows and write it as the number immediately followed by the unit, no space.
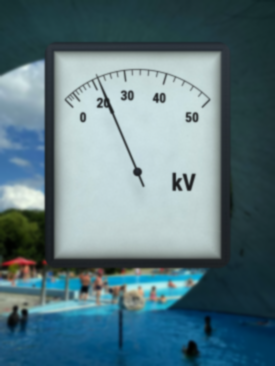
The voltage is 22kV
